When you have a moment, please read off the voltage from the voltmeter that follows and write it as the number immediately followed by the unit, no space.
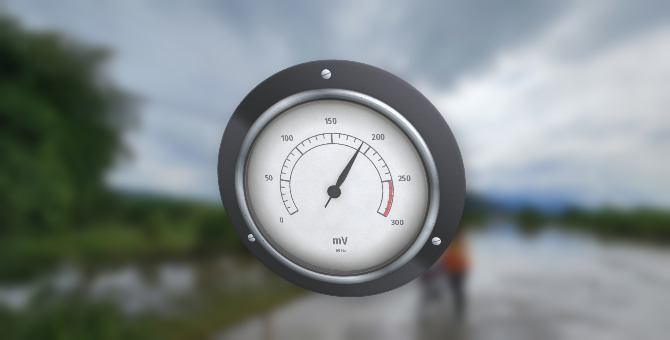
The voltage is 190mV
